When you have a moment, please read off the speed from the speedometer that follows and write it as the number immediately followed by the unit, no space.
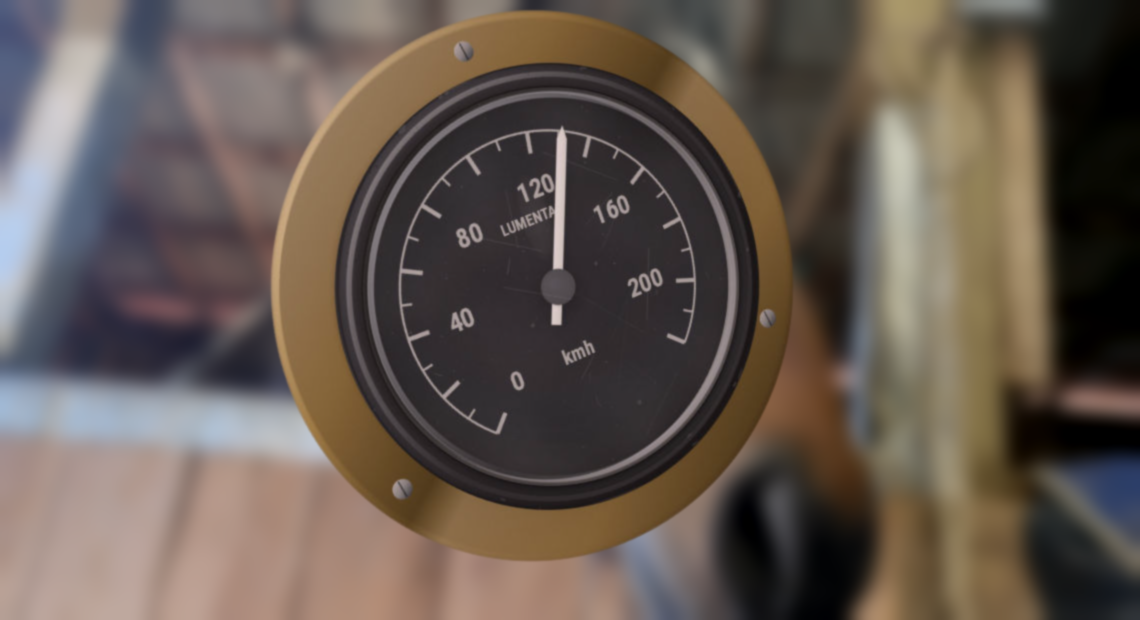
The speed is 130km/h
